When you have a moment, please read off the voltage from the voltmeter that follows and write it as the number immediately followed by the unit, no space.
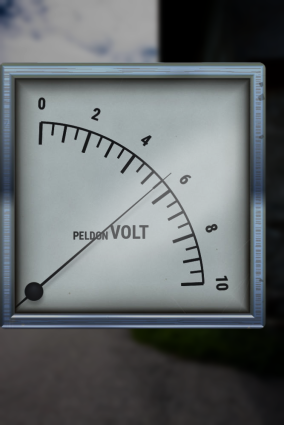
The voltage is 5.5V
